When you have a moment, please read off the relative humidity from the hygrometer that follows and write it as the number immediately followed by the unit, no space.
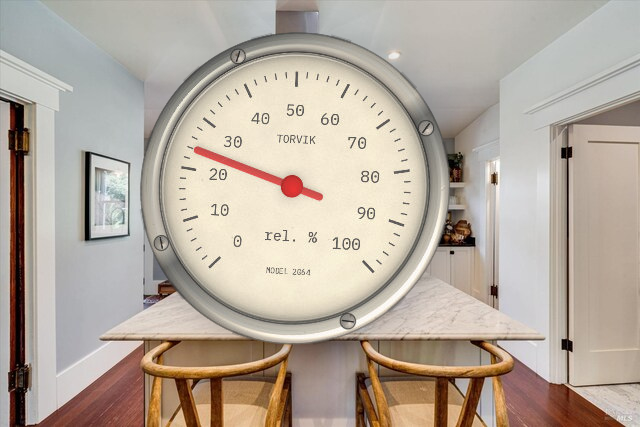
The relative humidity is 24%
